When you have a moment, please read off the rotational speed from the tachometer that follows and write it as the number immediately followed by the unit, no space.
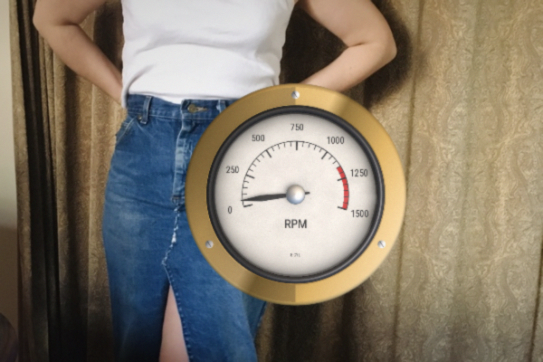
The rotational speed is 50rpm
